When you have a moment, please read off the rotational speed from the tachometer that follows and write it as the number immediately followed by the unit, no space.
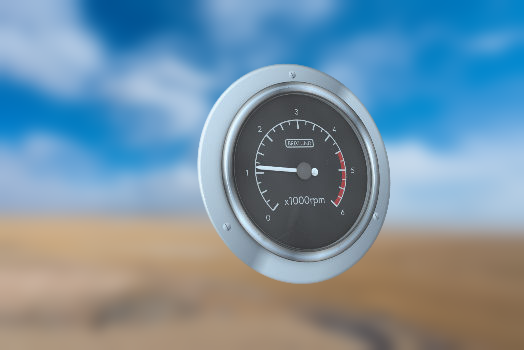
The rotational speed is 1125rpm
